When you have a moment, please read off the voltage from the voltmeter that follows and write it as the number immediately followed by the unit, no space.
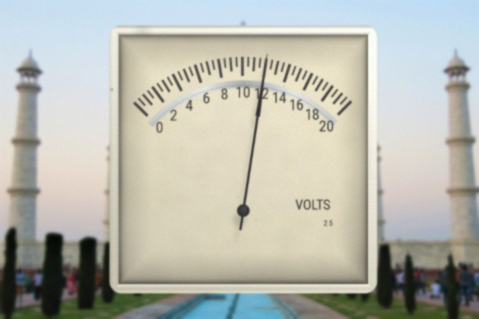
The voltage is 12V
